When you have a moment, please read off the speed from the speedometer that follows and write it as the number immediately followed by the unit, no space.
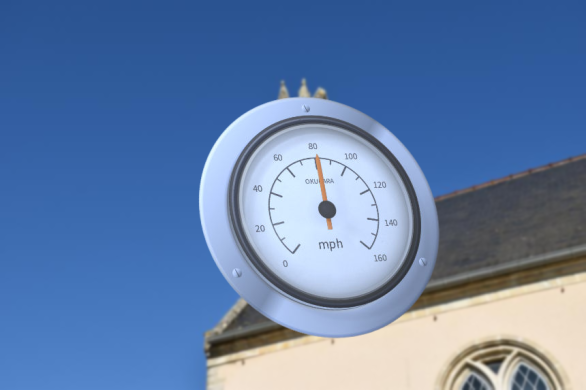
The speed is 80mph
